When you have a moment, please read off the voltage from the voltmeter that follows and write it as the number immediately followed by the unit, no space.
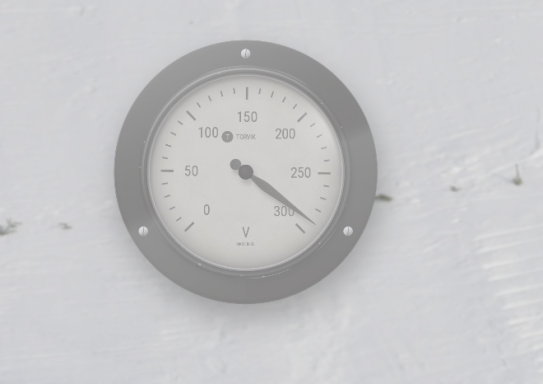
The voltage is 290V
